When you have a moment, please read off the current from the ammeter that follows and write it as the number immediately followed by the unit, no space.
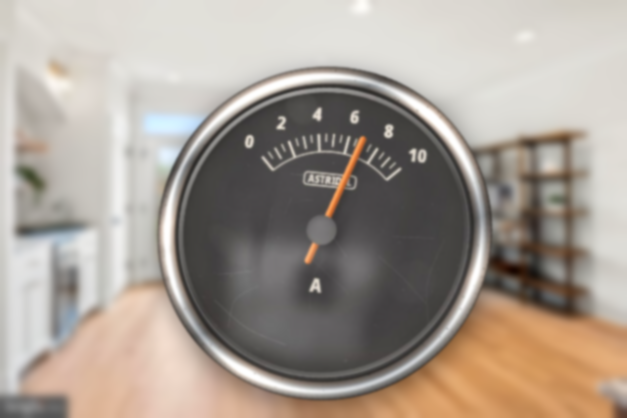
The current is 7A
